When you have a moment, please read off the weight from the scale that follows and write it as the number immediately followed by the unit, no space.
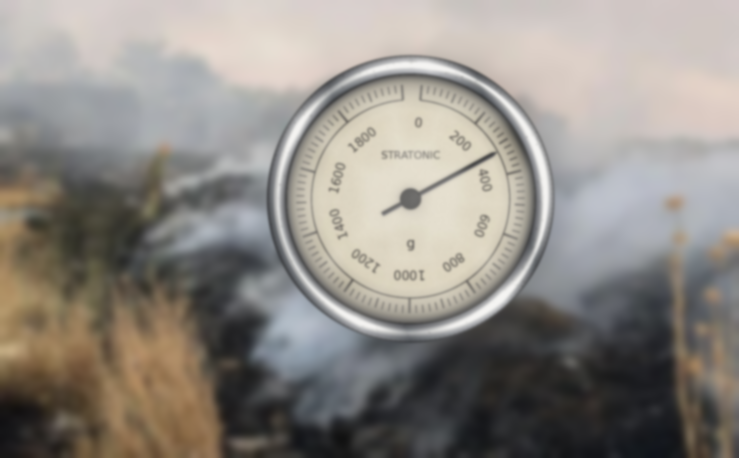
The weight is 320g
